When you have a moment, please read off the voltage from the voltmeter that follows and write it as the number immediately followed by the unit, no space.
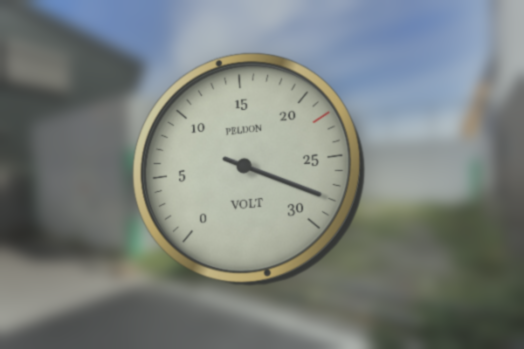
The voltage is 28V
